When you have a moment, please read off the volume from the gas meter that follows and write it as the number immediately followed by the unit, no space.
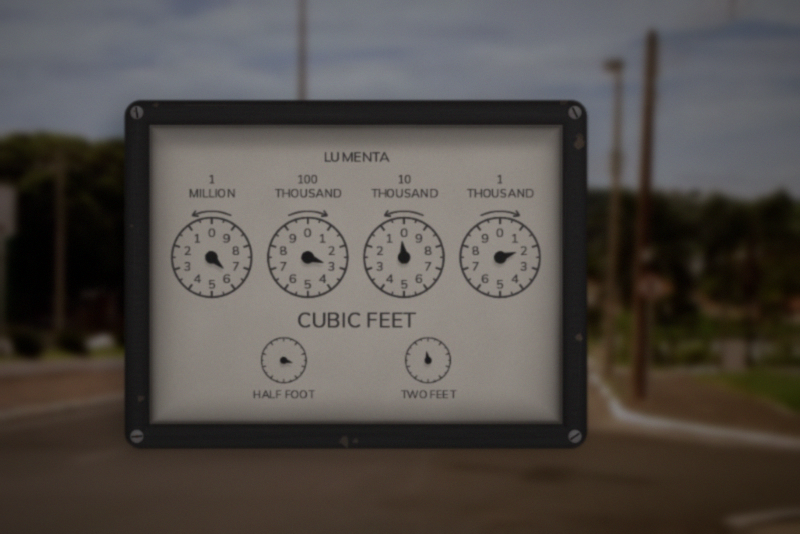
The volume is 630200ft³
